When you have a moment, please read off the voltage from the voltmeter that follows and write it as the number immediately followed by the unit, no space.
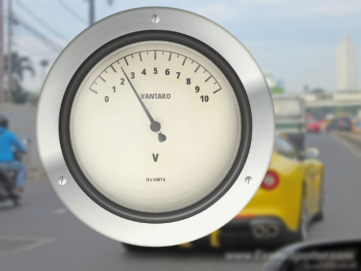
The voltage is 2.5V
